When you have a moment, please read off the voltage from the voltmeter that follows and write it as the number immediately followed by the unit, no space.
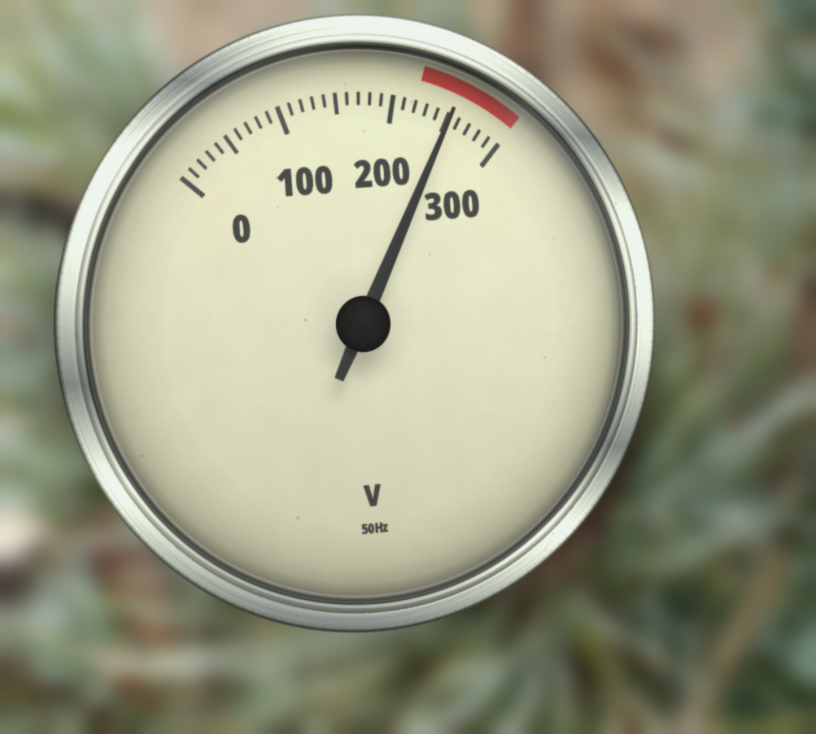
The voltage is 250V
